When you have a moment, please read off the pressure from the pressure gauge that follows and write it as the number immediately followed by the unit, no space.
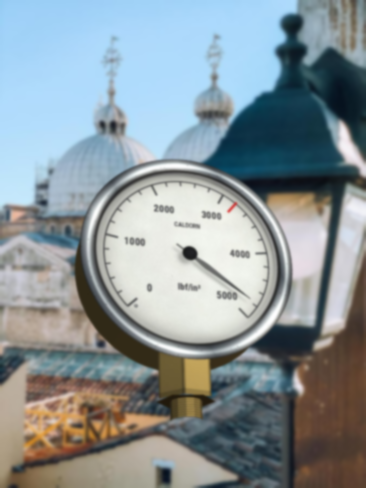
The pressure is 4800psi
